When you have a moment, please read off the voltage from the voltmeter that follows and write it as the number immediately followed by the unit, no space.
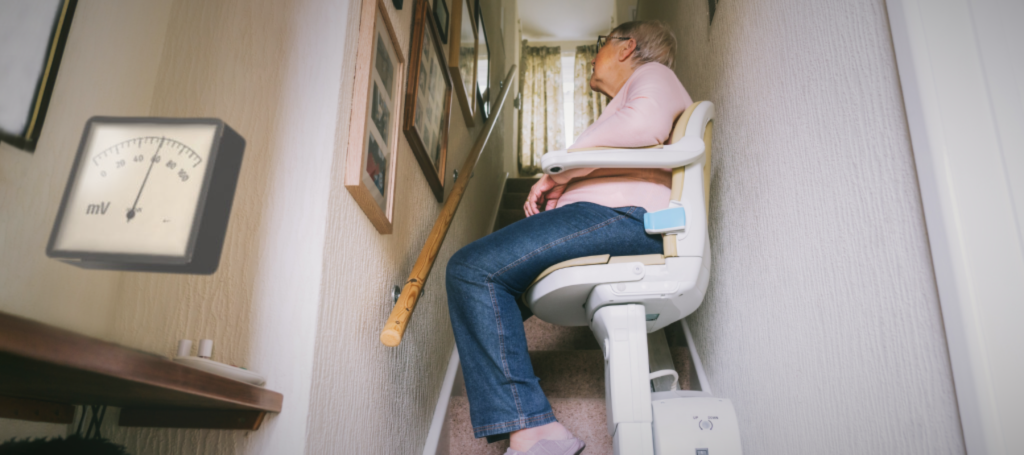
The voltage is 60mV
